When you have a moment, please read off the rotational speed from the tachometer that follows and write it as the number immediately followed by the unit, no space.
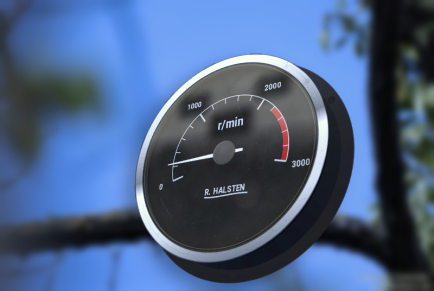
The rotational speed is 200rpm
